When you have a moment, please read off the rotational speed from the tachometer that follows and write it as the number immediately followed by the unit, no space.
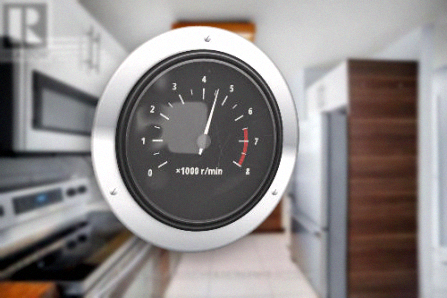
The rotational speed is 4500rpm
